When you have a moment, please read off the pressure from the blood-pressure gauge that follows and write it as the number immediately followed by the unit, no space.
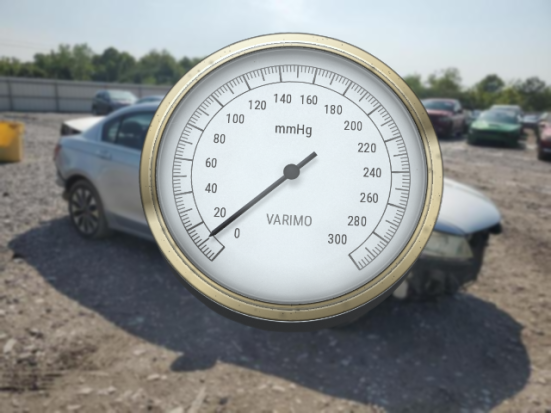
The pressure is 10mmHg
